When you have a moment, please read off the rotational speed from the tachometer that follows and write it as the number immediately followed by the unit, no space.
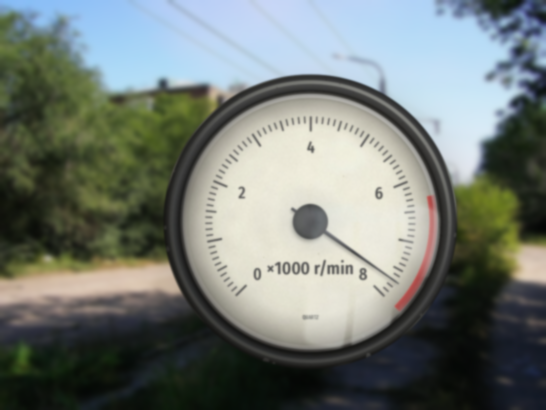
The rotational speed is 7700rpm
